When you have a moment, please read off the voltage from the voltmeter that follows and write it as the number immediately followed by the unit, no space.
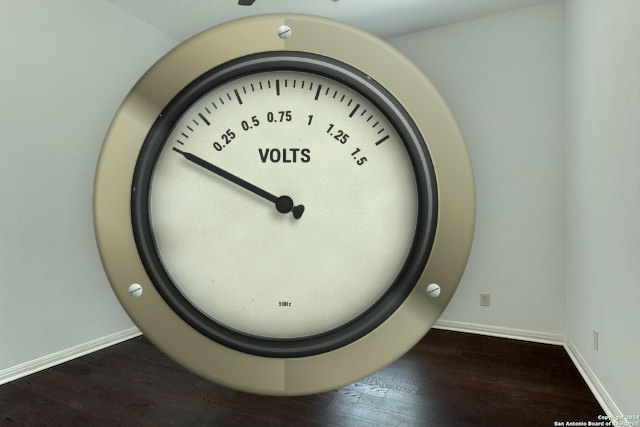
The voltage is 0V
